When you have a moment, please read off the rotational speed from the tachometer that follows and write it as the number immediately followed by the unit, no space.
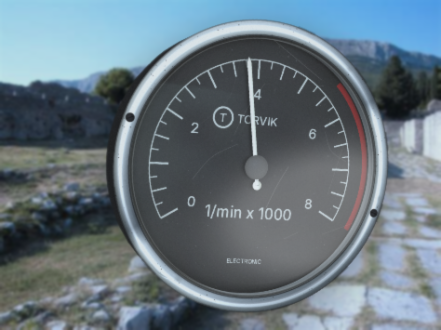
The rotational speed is 3750rpm
